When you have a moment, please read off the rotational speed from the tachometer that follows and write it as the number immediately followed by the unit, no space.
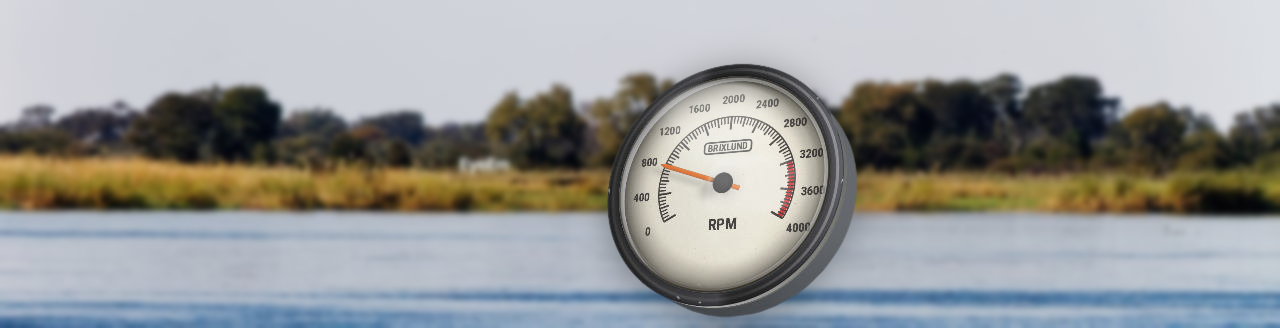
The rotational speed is 800rpm
